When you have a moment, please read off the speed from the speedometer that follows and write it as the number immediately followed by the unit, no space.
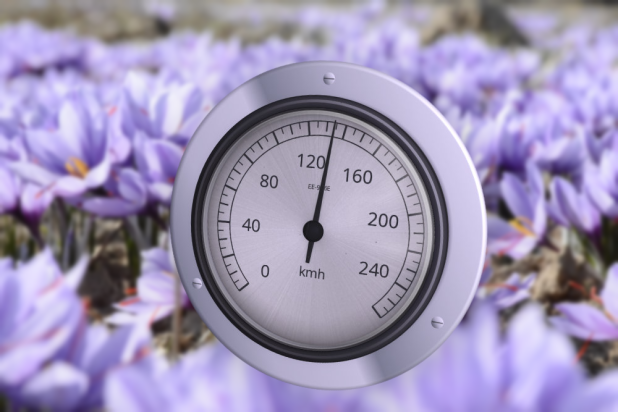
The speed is 135km/h
